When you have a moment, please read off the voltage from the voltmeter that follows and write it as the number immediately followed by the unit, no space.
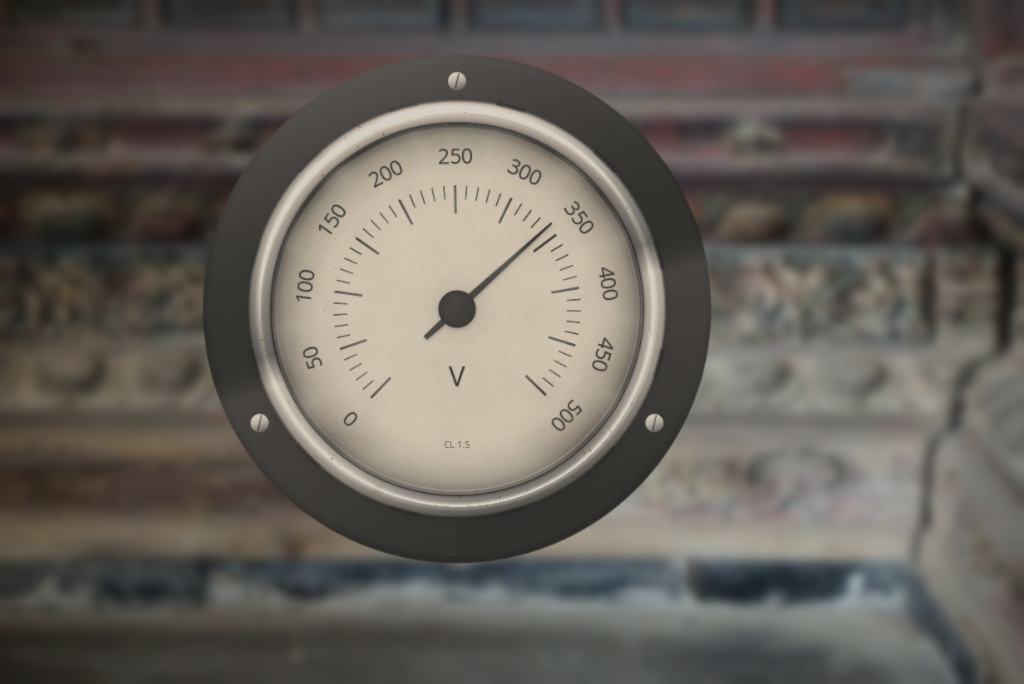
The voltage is 340V
